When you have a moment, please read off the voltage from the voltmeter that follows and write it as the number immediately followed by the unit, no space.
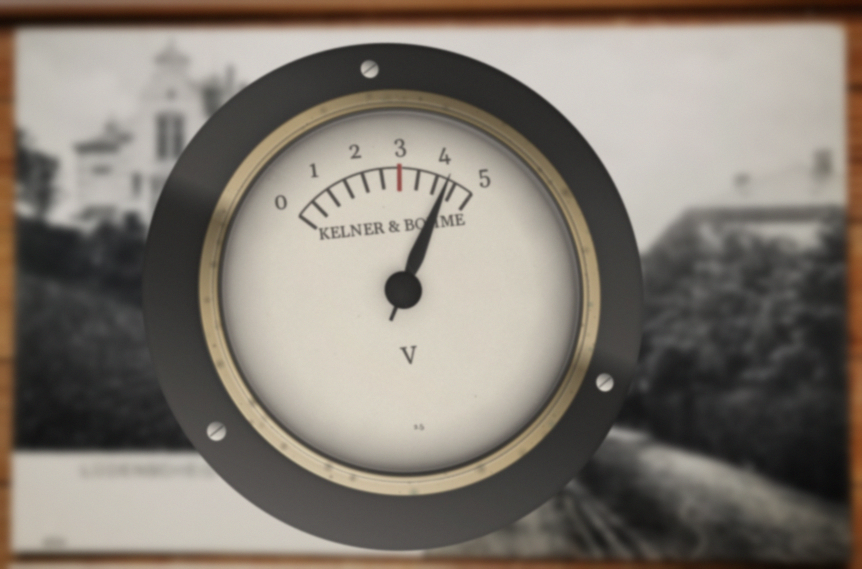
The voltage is 4.25V
